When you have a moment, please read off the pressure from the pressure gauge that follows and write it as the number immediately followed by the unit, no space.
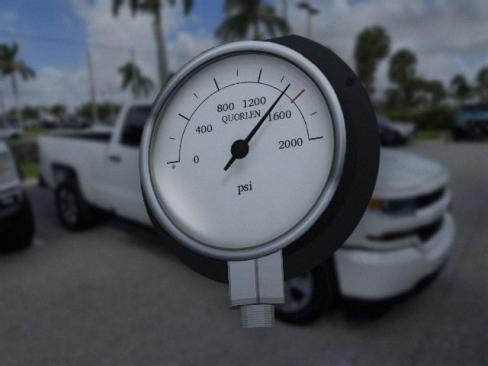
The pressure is 1500psi
